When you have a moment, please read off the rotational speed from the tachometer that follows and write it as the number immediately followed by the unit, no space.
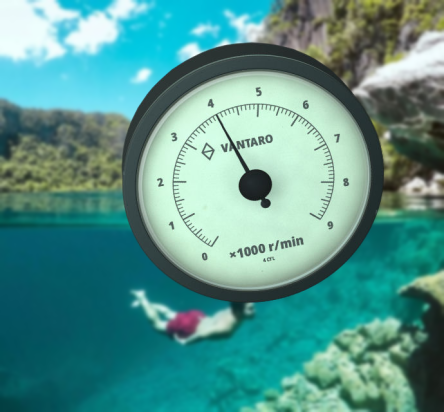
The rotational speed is 4000rpm
